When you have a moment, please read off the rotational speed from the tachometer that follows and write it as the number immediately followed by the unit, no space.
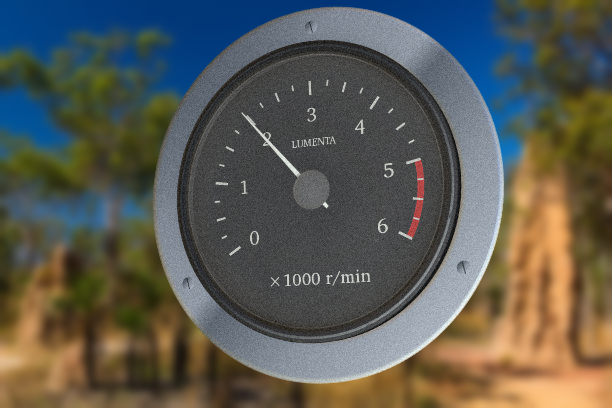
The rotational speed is 2000rpm
